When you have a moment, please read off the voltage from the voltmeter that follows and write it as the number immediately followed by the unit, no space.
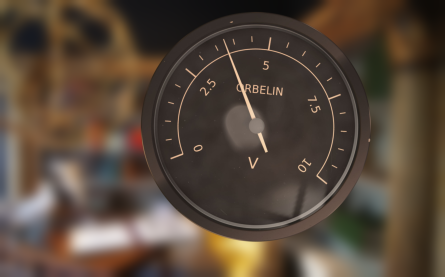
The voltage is 3.75V
